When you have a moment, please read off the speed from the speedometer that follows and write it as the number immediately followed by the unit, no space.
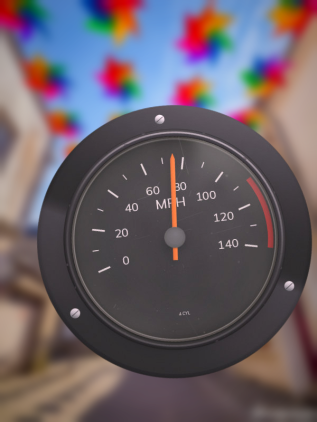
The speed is 75mph
